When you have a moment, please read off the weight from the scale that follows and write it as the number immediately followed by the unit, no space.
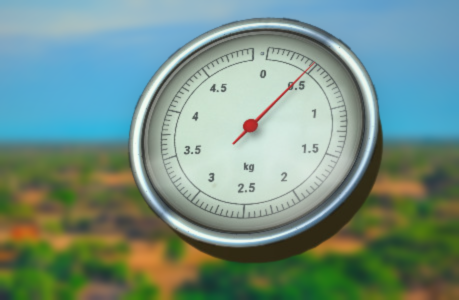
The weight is 0.5kg
